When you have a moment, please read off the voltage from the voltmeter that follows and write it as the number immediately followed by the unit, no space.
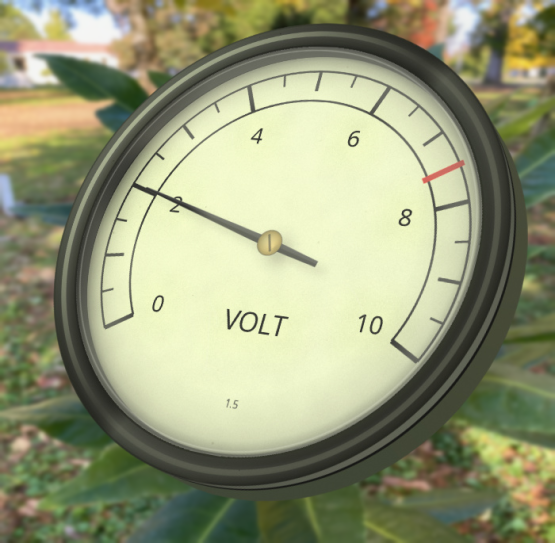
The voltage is 2V
